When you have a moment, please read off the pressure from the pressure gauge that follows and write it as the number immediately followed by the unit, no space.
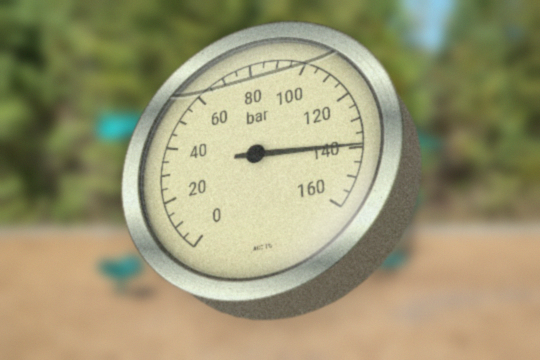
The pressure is 140bar
